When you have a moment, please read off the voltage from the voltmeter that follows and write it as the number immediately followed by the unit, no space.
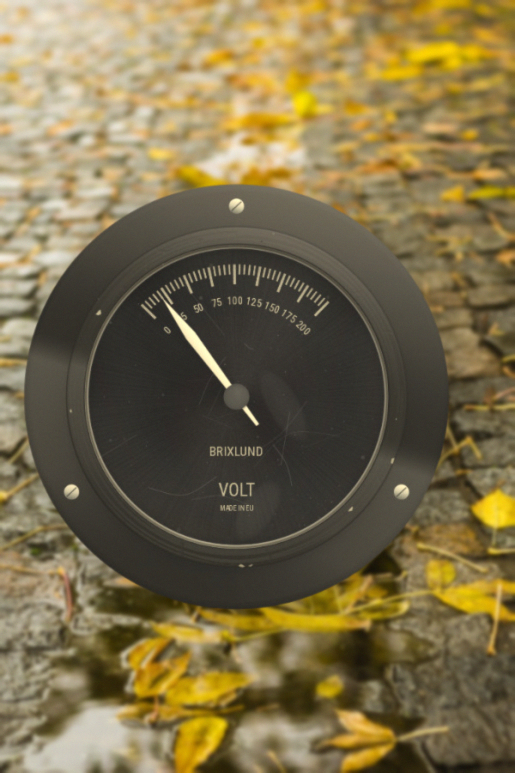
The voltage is 20V
